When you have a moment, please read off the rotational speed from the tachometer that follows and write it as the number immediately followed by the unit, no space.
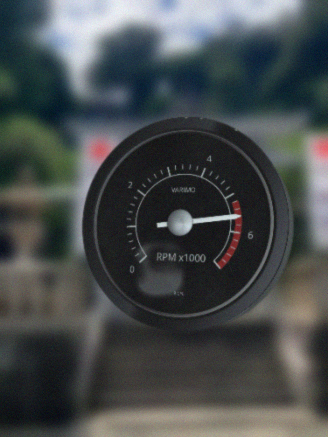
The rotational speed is 5600rpm
